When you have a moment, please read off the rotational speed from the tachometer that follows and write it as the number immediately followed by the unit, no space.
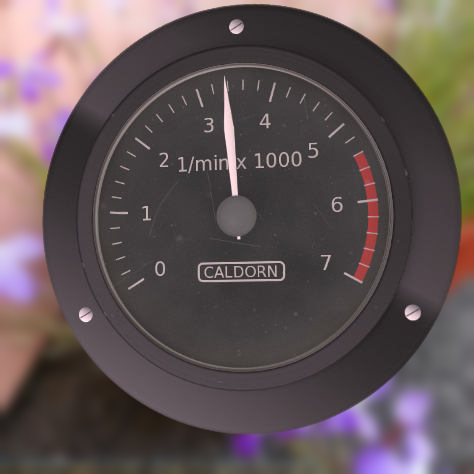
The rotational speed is 3400rpm
